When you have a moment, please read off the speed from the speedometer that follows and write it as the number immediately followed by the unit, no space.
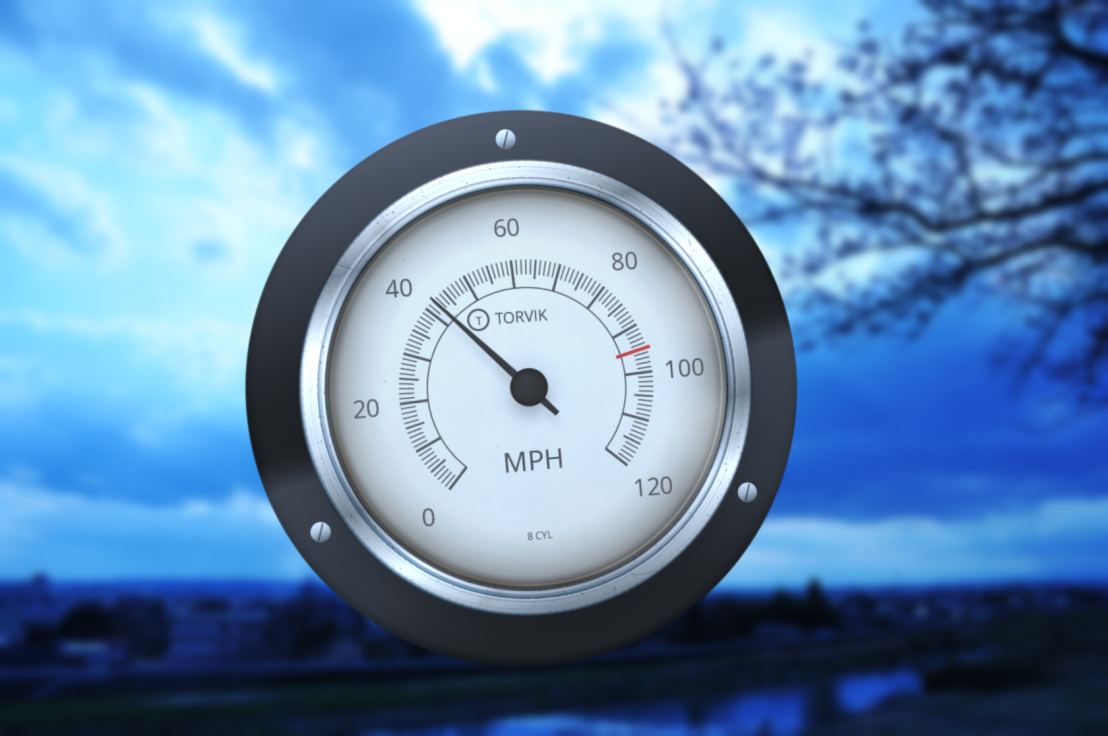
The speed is 42mph
